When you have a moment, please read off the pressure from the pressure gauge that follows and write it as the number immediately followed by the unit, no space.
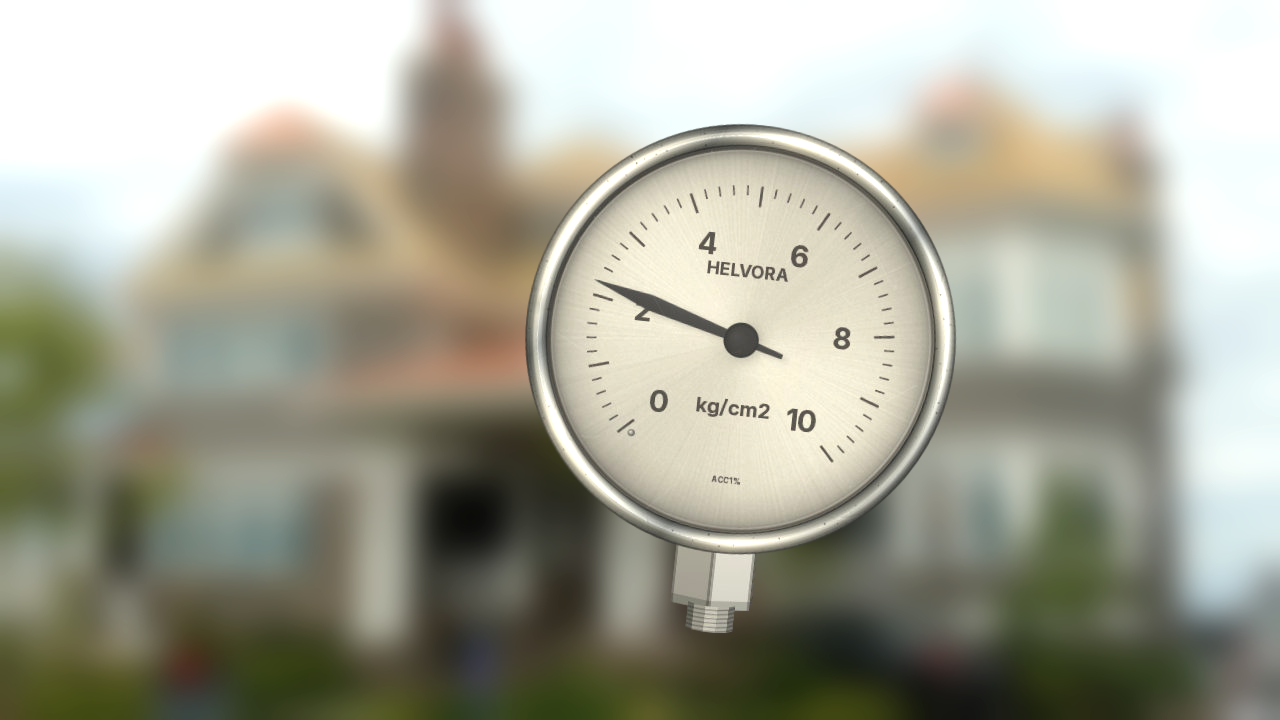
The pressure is 2.2kg/cm²
